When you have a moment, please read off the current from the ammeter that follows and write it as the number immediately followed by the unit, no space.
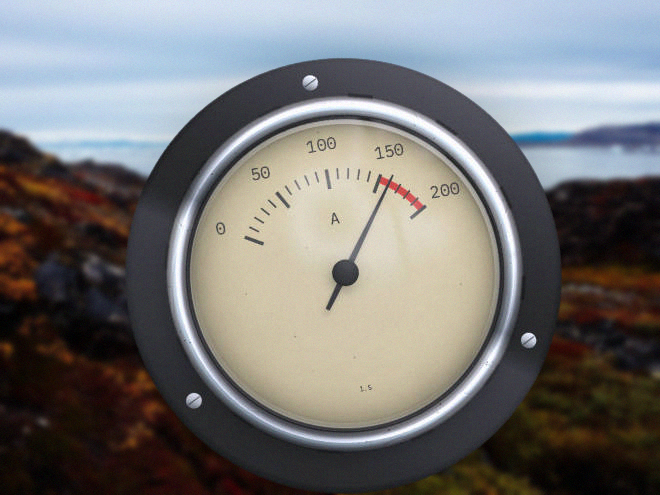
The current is 160A
